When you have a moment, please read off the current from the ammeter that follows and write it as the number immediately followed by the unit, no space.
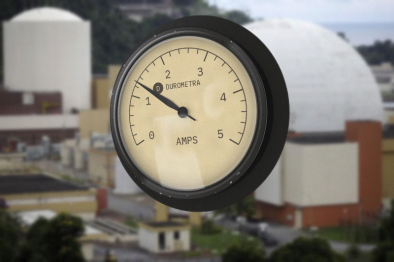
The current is 1.3A
